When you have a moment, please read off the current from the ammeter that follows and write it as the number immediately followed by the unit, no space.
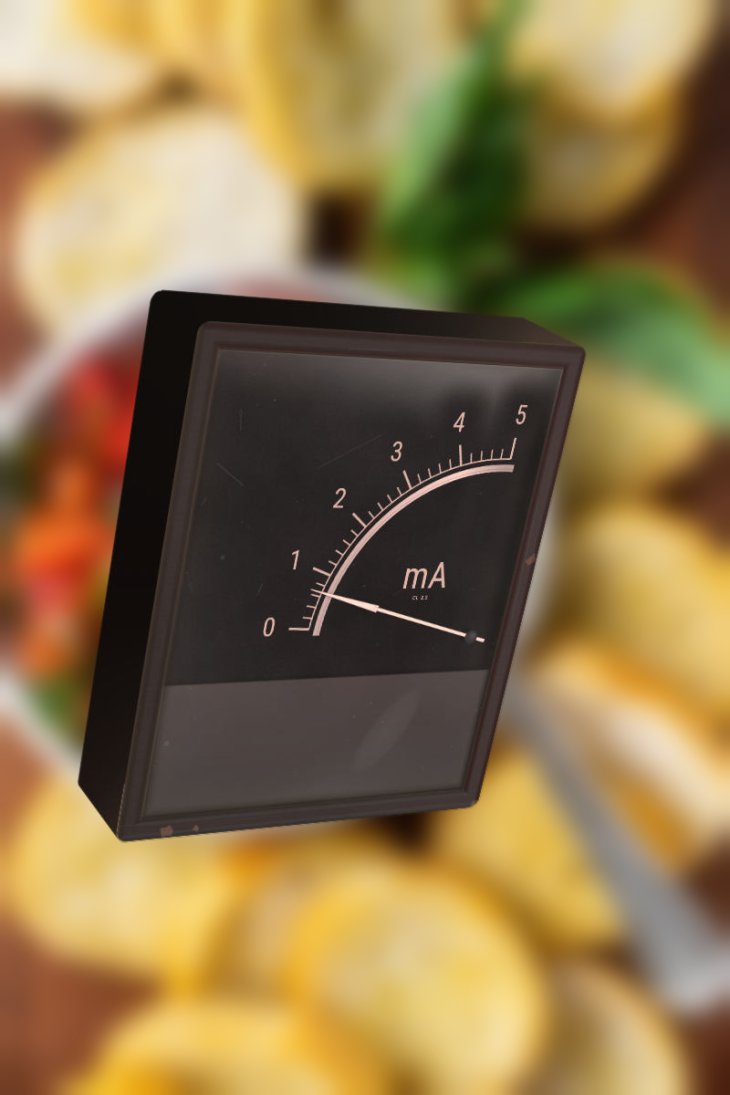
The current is 0.7mA
